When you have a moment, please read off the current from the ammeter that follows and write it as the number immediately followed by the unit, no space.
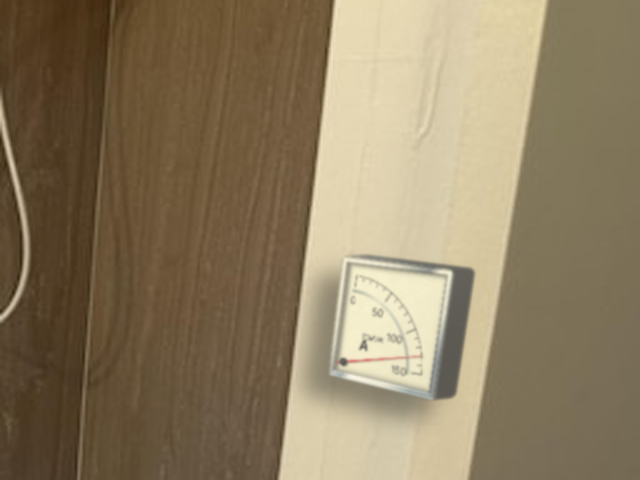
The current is 130A
